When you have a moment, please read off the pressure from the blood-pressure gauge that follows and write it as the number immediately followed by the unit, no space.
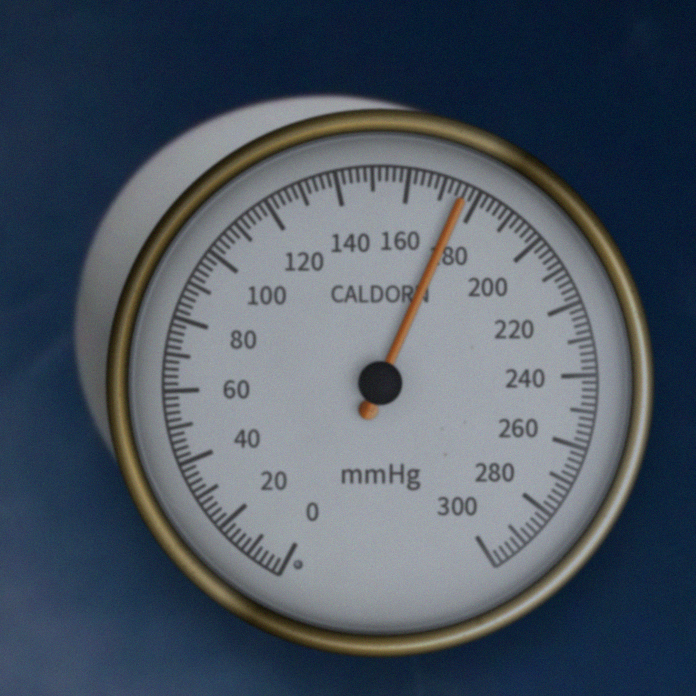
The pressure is 176mmHg
